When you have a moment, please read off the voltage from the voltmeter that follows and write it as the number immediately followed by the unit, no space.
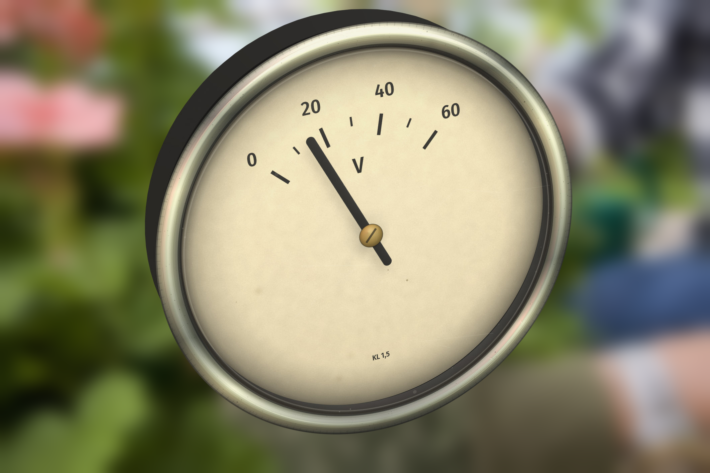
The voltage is 15V
